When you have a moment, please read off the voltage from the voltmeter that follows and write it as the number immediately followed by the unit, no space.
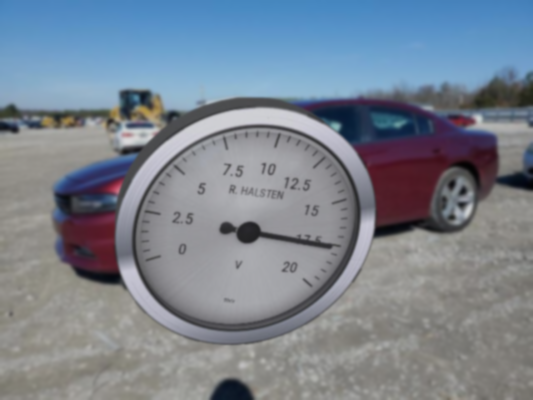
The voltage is 17.5V
